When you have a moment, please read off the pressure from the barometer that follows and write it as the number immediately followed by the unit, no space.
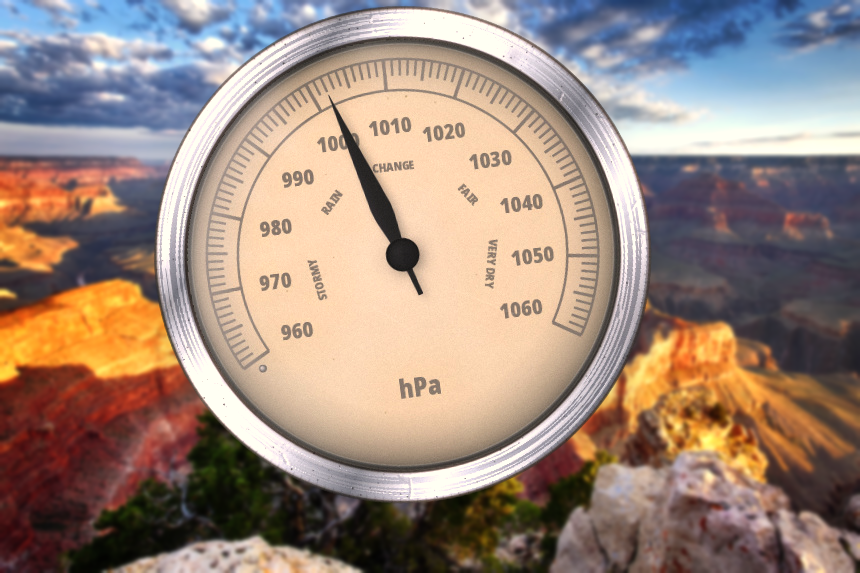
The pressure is 1002hPa
